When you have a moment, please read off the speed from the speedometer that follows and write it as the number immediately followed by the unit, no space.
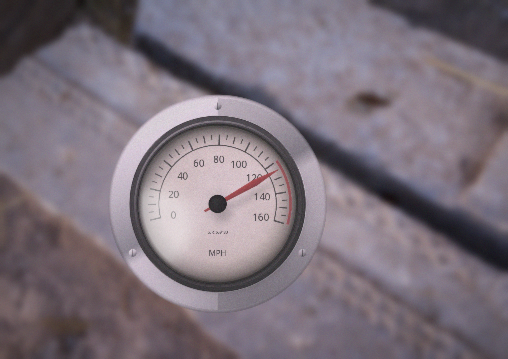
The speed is 125mph
